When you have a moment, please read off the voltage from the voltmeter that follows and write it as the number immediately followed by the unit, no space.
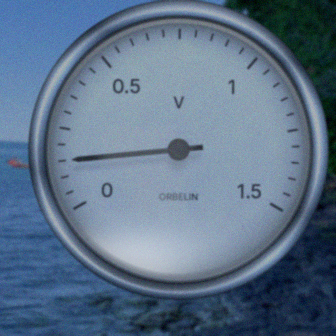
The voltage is 0.15V
